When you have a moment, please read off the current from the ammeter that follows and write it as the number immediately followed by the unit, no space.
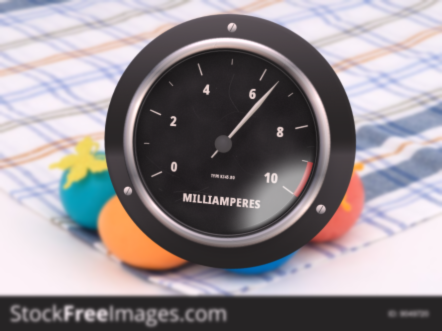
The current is 6.5mA
